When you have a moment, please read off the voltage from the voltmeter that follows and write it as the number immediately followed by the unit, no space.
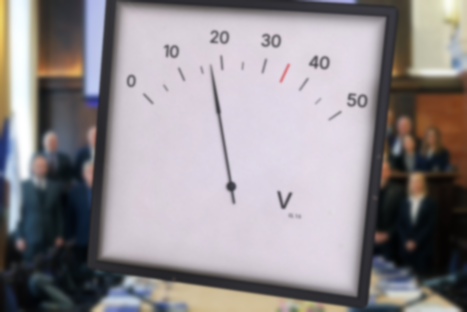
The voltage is 17.5V
